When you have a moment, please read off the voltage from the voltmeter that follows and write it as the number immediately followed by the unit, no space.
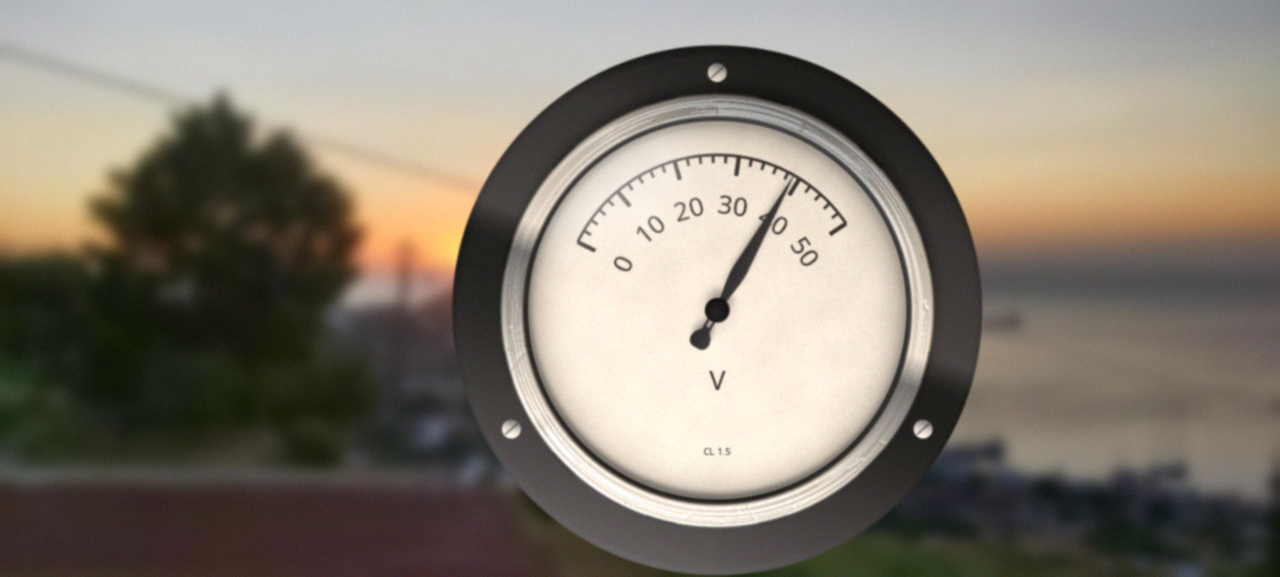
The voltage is 39V
